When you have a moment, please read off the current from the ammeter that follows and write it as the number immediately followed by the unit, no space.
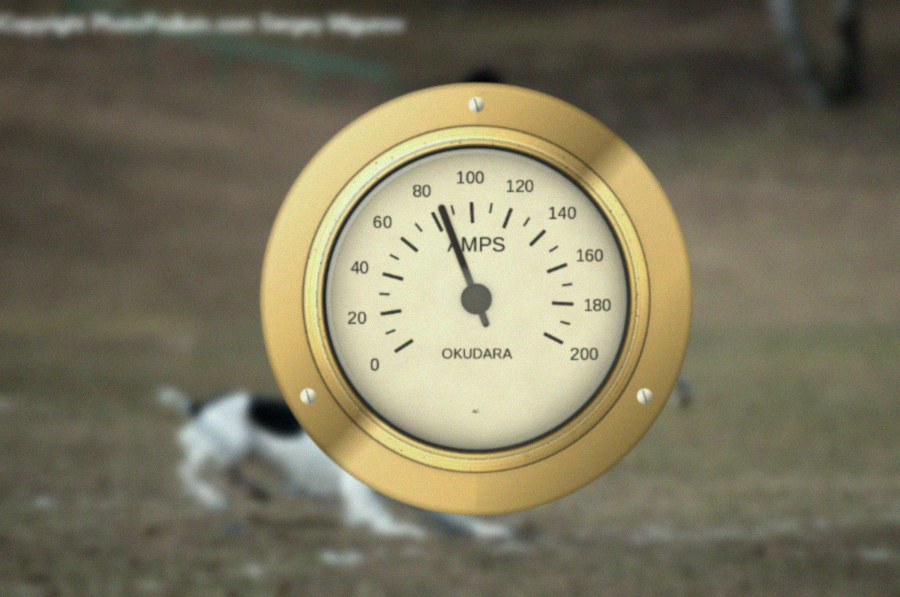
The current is 85A
